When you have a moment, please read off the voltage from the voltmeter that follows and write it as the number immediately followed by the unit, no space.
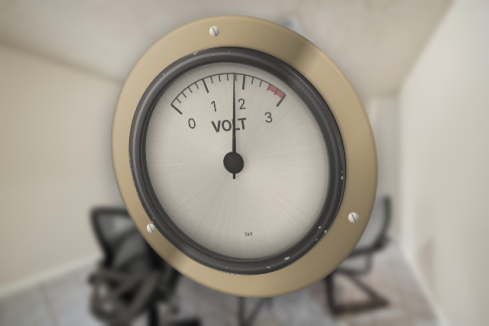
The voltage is 1.8V
